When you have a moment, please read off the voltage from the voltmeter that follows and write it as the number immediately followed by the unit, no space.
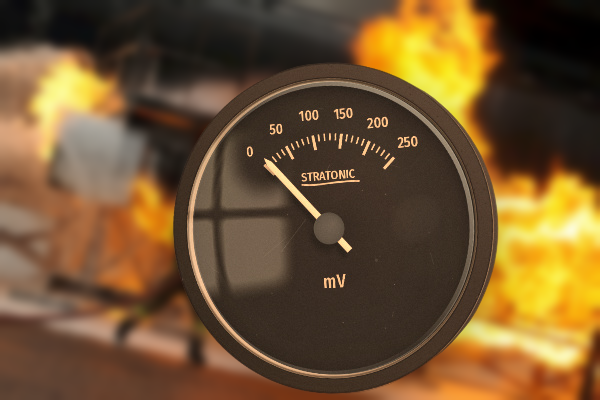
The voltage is 10mV
